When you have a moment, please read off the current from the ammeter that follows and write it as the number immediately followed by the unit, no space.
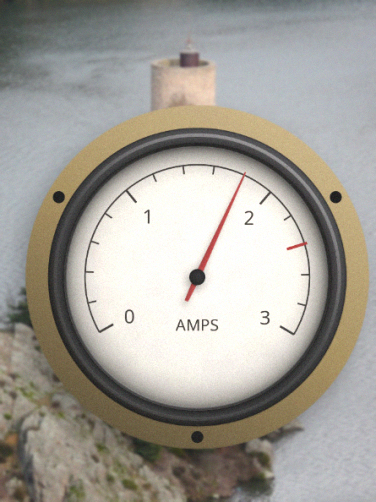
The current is 1.8A
